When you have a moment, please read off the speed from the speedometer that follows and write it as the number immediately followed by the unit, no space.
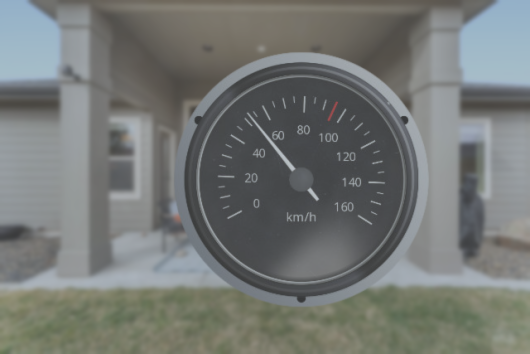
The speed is 52.5km/h
